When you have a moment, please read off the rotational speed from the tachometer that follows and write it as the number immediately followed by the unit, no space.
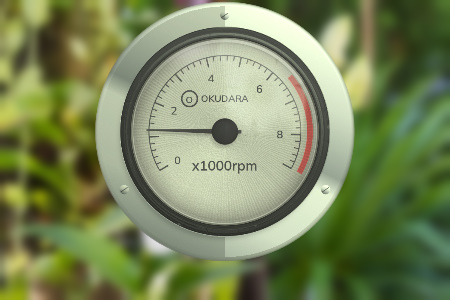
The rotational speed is 1200rpm
